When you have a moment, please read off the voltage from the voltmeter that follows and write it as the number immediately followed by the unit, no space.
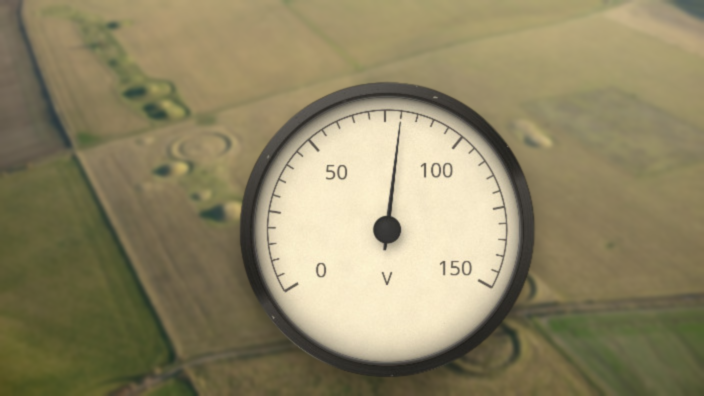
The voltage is 80V
